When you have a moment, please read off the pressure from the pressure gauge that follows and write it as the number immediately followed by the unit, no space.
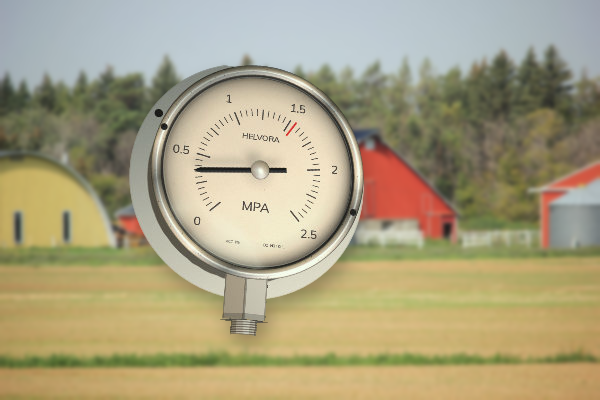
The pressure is 0.35MPa
